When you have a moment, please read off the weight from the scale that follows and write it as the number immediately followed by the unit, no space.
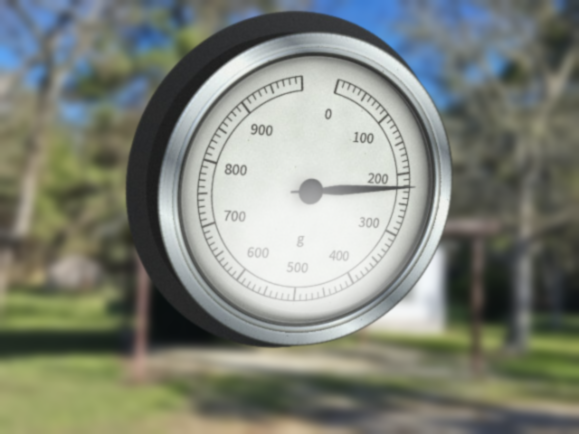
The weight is 220g
